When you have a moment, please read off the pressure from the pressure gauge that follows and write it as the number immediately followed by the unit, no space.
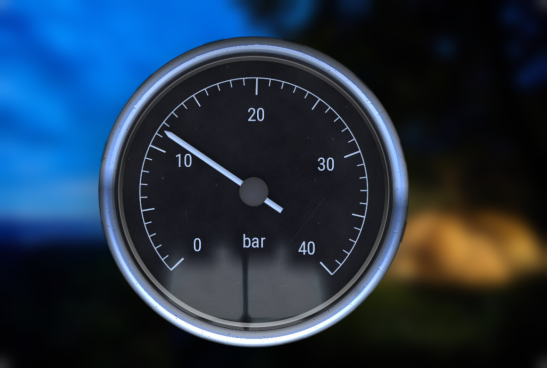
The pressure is 11.5bar
